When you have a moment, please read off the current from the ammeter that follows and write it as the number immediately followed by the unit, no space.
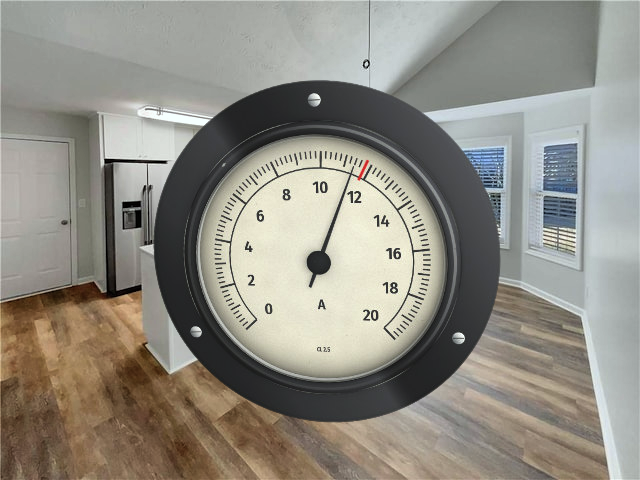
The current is 11.4A
